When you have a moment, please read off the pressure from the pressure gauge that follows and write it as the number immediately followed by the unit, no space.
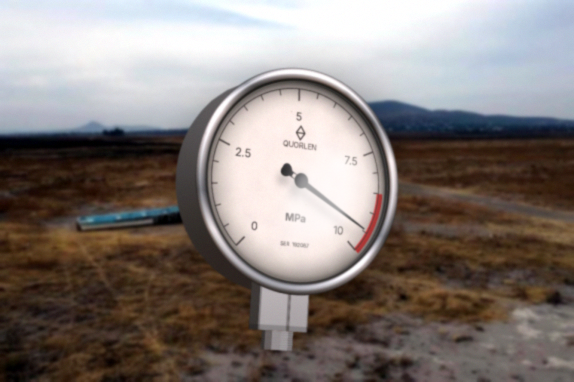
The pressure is 9.5MPa
